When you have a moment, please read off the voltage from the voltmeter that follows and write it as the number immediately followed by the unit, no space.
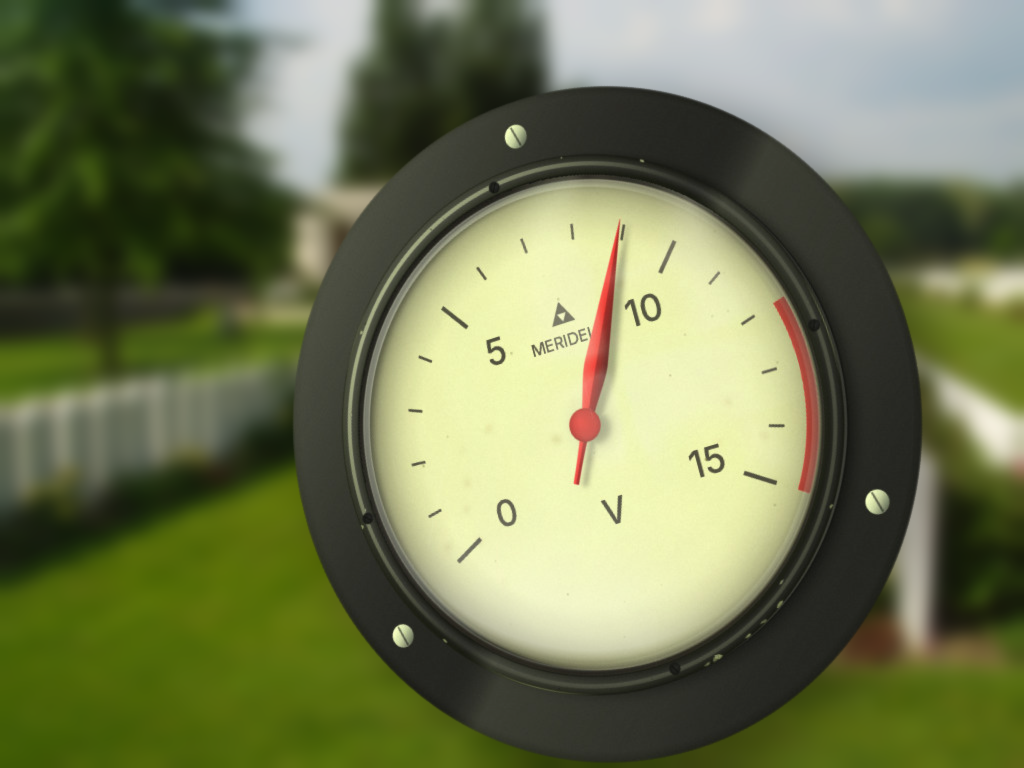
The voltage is 9V
